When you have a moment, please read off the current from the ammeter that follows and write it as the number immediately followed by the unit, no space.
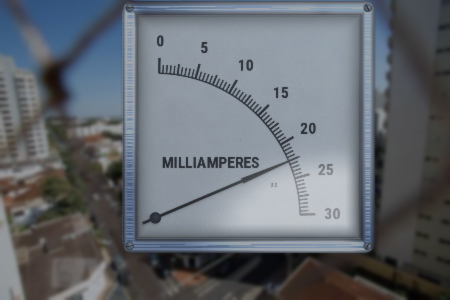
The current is 22.5mA
